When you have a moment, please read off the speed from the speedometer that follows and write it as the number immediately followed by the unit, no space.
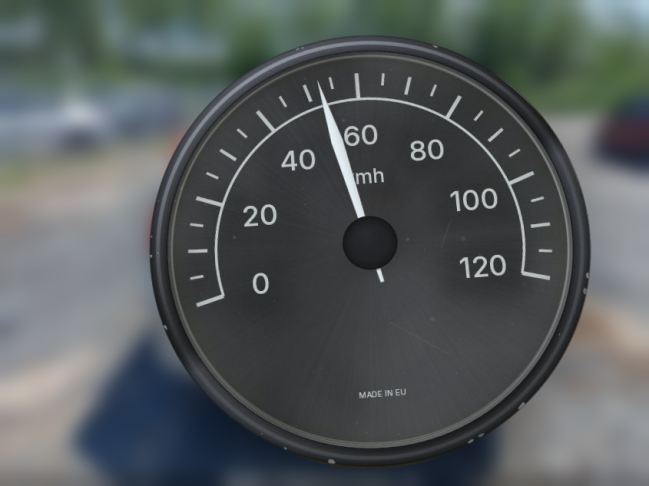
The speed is 52.5km/h
